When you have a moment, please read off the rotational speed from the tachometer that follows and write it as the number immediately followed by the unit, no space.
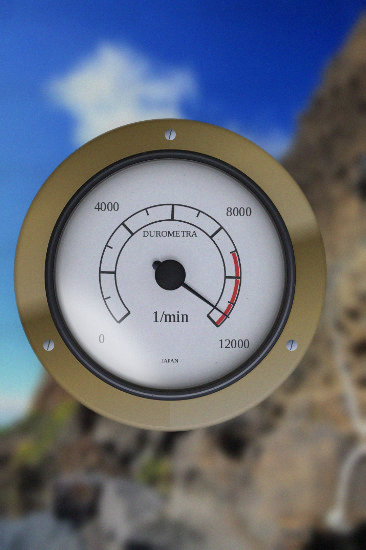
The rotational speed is 11500rpm
